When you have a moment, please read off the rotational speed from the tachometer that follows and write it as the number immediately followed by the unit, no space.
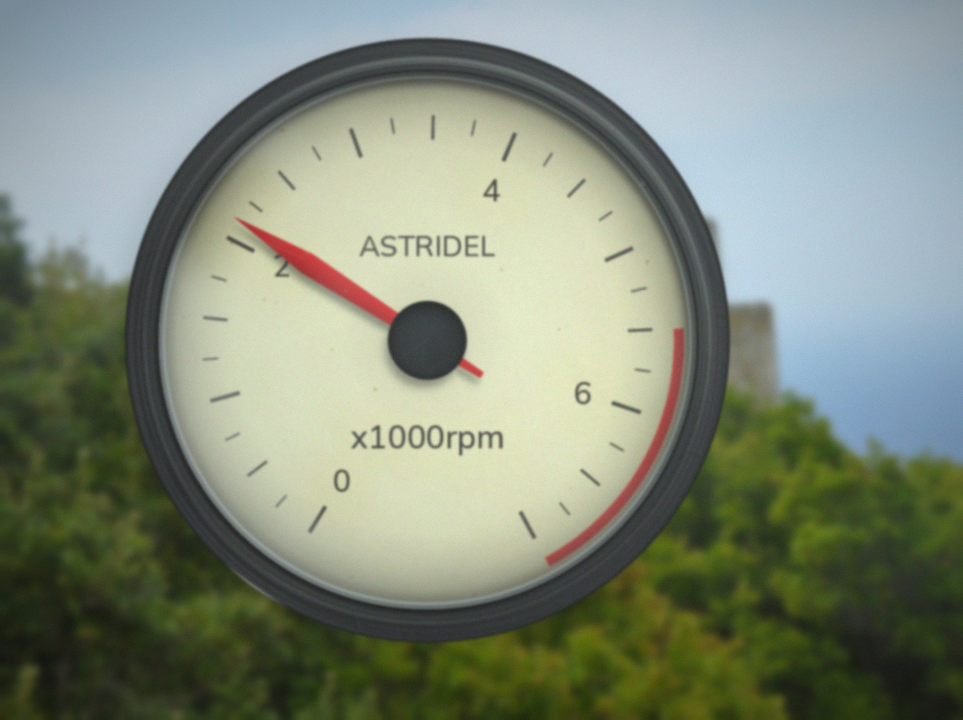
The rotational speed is 2125rpm
